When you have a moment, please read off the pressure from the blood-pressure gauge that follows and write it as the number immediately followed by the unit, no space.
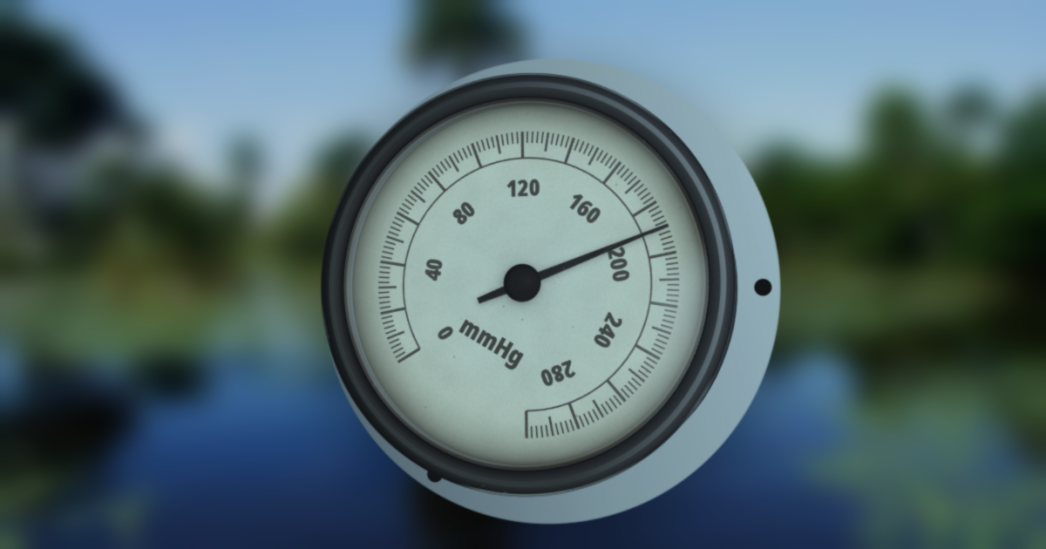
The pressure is 190mmHg
